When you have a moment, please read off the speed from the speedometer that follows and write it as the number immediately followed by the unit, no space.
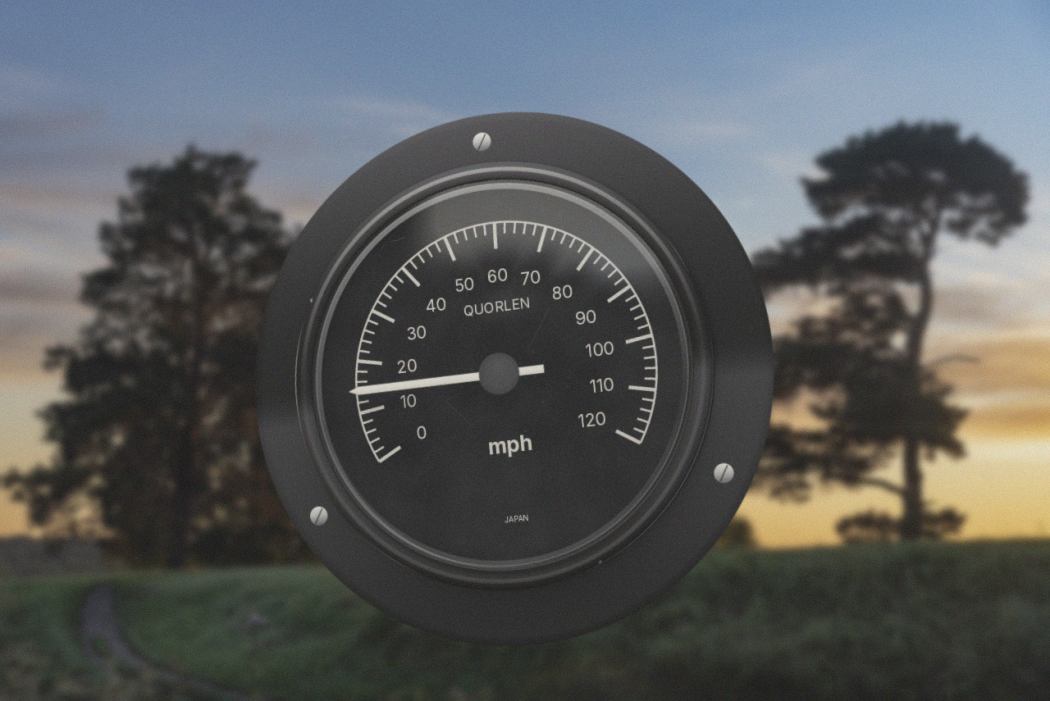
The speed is 14mph
